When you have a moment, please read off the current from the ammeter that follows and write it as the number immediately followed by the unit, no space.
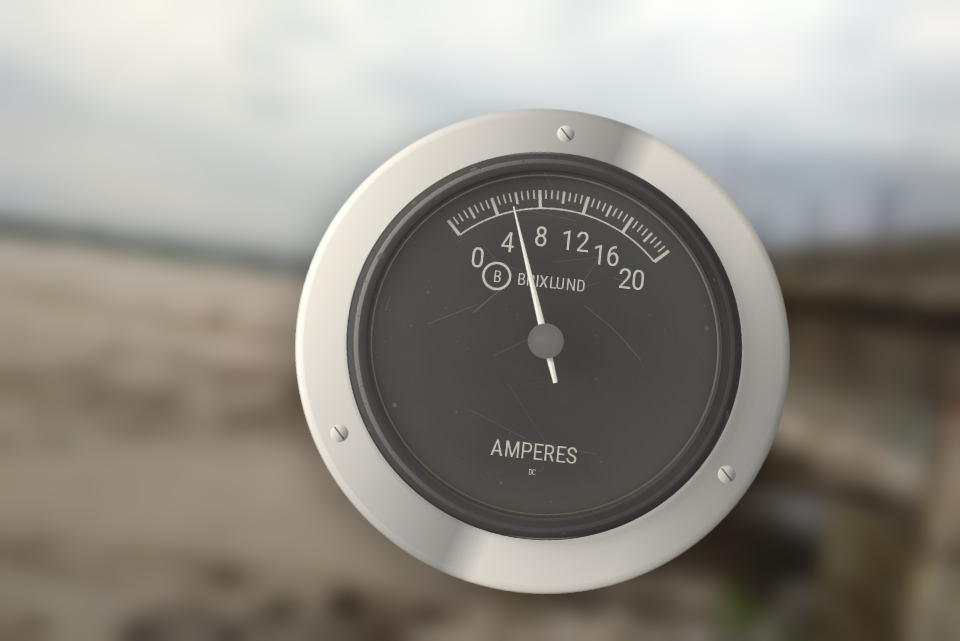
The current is 5.5A
